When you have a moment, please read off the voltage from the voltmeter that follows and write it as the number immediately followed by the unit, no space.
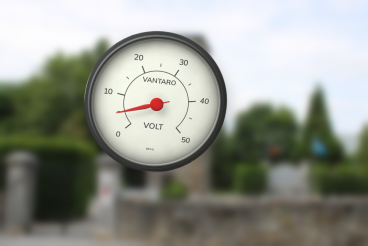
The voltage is 5V
